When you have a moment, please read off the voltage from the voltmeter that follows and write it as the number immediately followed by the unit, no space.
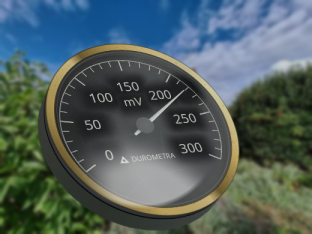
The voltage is 220mV
